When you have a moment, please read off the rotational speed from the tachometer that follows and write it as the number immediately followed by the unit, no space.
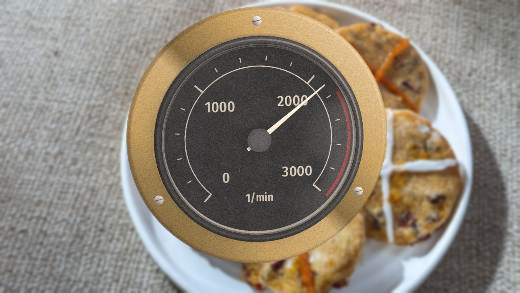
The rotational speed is 2100rpm
